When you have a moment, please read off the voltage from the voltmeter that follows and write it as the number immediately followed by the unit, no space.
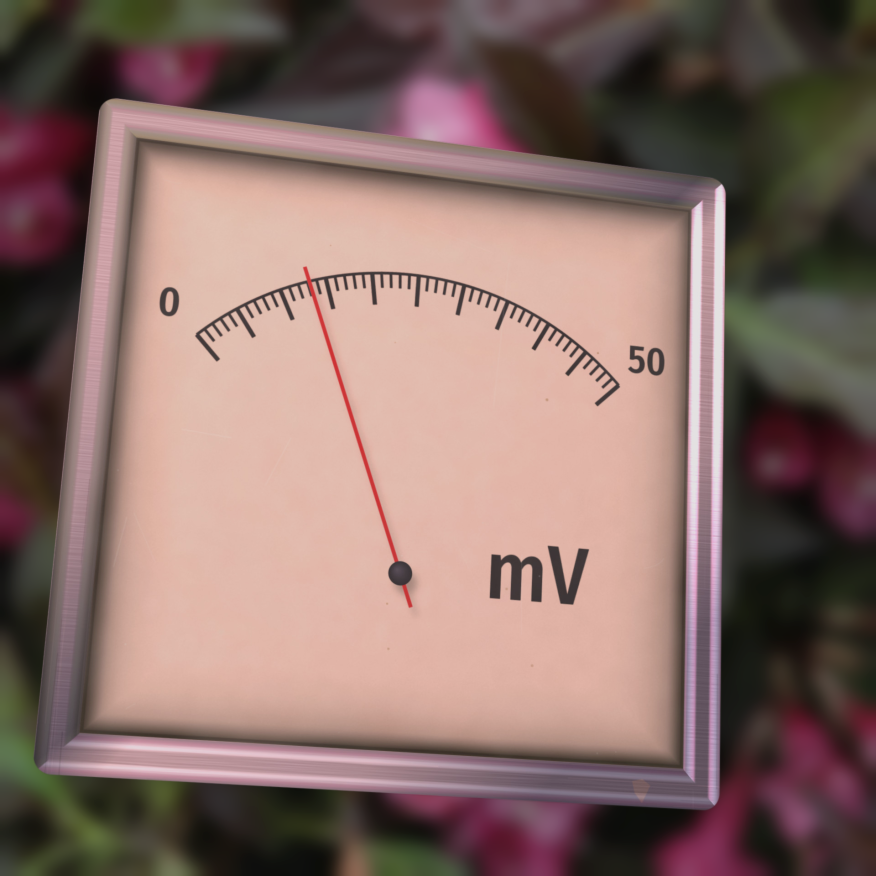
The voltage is 13mV
